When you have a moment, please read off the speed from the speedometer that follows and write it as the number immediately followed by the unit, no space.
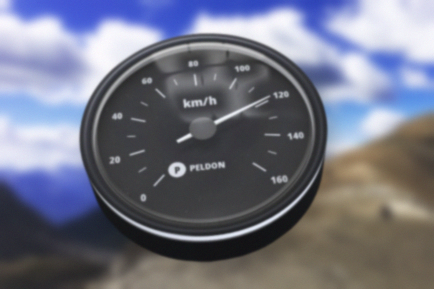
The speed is 120km/h
